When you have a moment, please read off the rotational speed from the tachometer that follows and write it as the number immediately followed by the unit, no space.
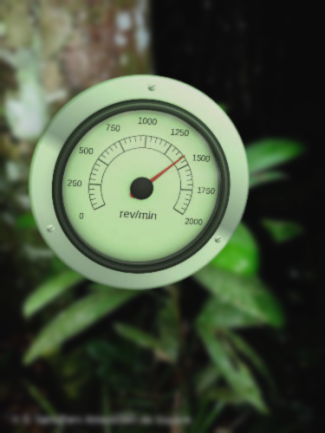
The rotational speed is 1400rpm
